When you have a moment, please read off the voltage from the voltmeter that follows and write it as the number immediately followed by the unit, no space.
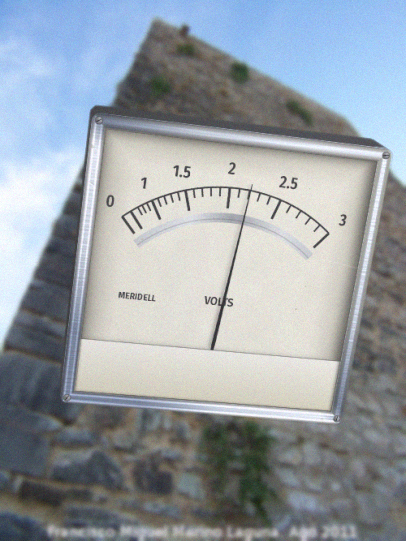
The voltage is 2.2V
